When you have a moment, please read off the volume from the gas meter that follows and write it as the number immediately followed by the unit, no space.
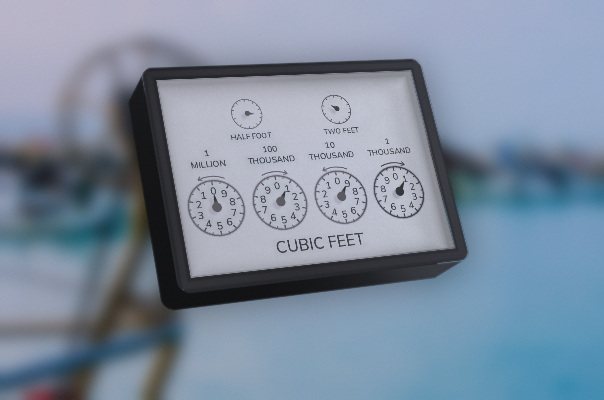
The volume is 9100ft³
